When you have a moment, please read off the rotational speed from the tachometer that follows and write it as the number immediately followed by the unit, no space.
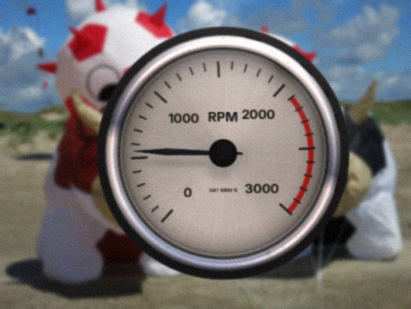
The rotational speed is 550rpm
